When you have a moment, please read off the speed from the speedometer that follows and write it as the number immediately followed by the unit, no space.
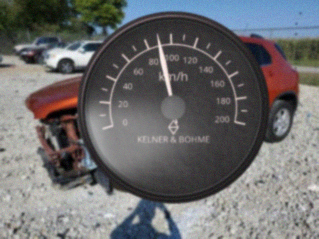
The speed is 90km/h
